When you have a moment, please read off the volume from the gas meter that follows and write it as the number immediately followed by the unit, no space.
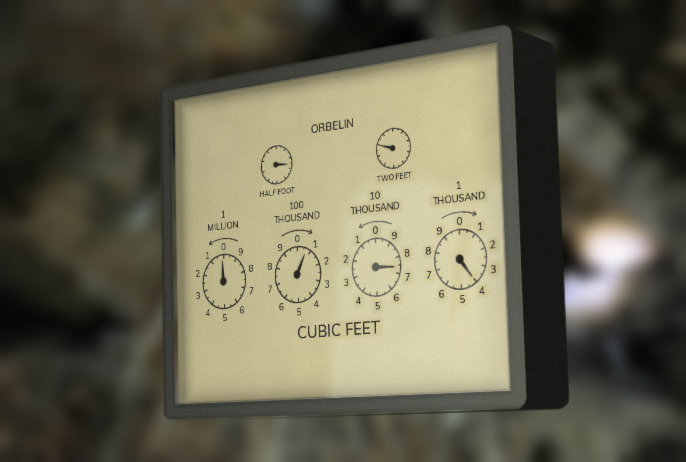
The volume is 7400ft³
